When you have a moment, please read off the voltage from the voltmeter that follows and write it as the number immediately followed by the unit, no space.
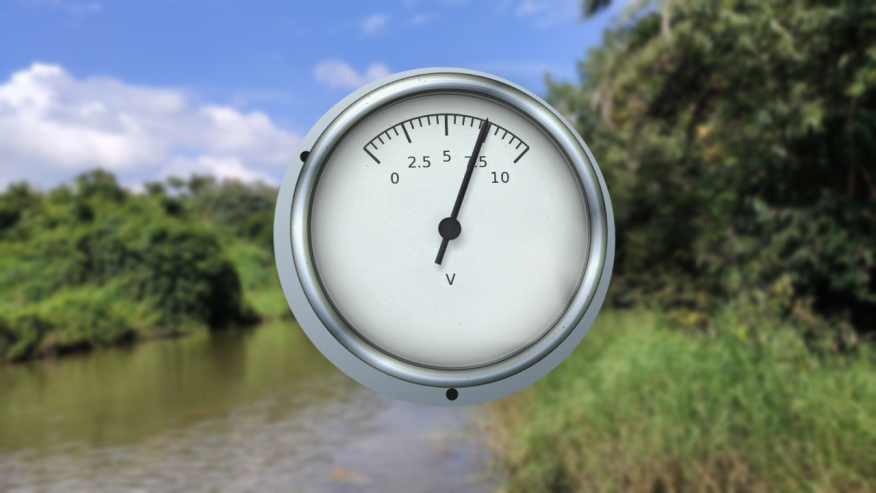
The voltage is 7.25V
